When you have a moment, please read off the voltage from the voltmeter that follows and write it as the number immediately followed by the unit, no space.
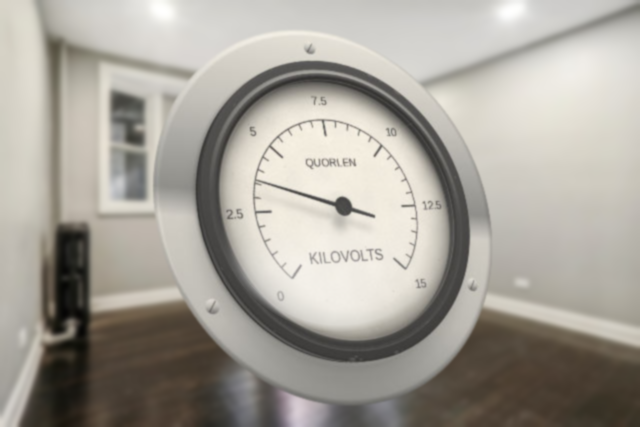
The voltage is 3.5kV
